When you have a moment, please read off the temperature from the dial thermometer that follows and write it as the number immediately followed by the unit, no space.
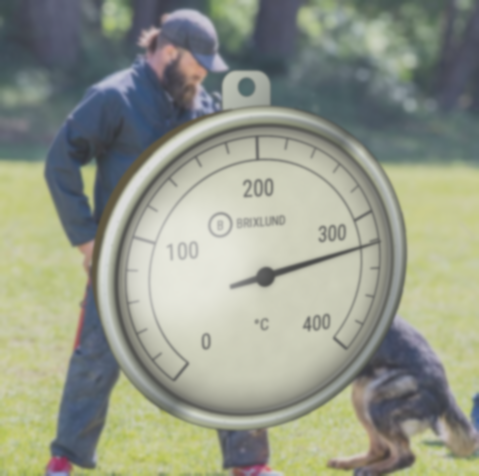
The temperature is 320°C
